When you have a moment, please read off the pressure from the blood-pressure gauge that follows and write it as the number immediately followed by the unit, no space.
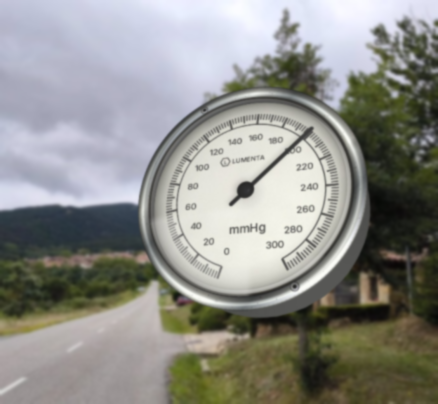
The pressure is 200mmHg
